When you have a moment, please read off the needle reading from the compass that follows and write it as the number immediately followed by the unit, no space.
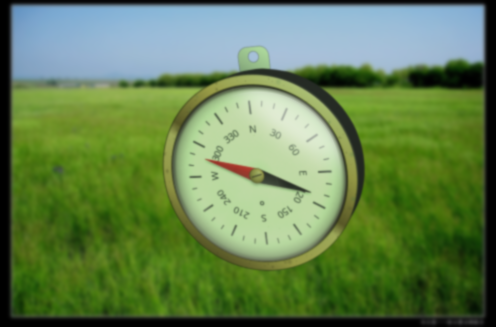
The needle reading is 290°
